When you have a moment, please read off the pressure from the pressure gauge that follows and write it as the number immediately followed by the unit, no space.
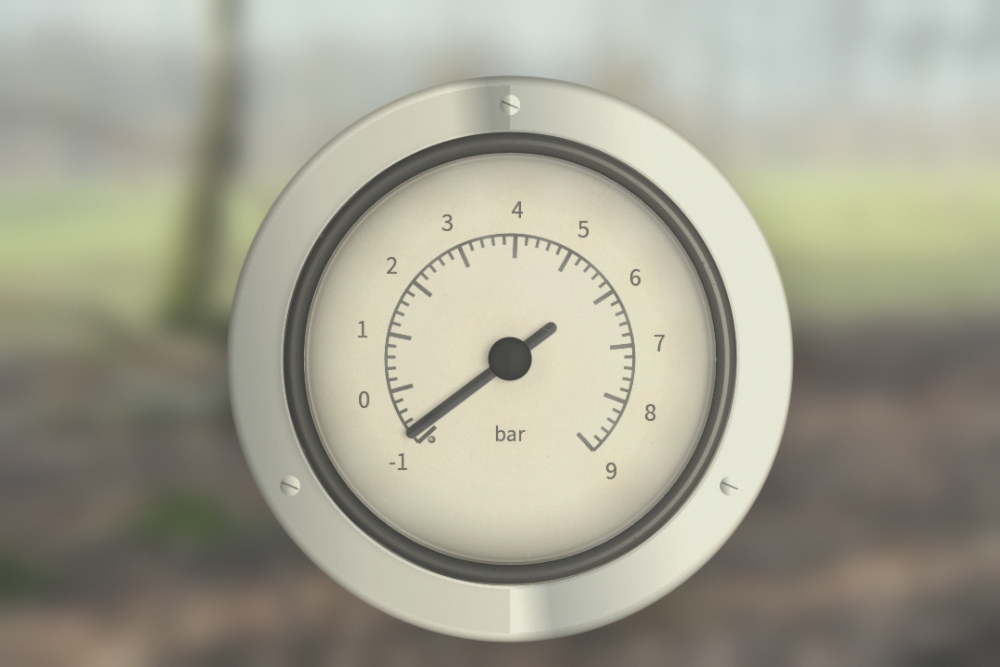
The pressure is -0.8bar
